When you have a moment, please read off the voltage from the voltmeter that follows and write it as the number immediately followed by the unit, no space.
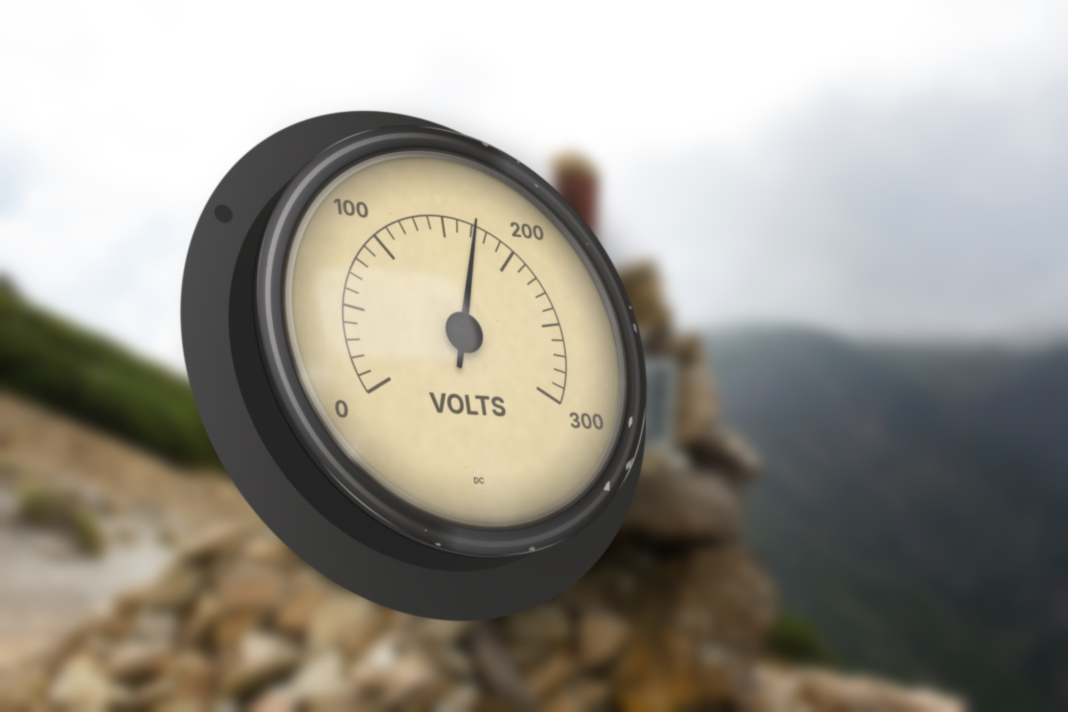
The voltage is 170V
